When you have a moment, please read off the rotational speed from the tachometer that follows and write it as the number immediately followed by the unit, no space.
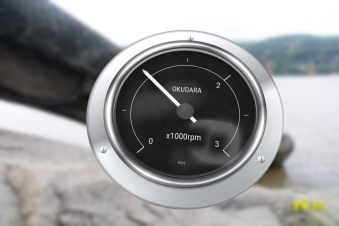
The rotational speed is 1000rpm
